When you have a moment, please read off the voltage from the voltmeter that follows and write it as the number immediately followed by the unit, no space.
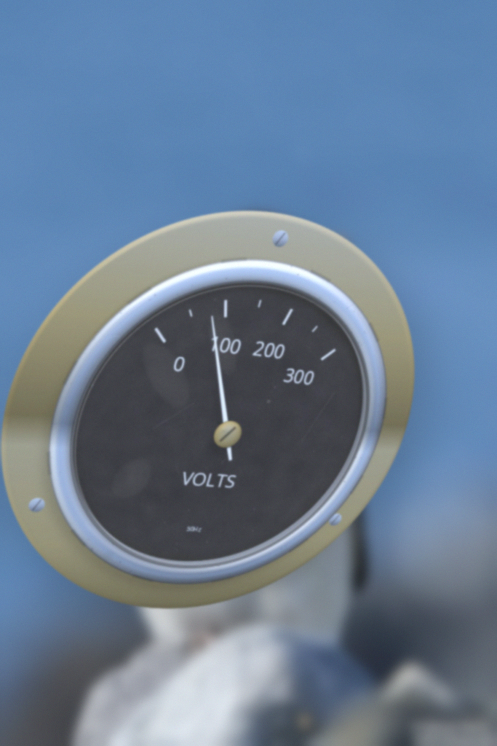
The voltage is 75V
